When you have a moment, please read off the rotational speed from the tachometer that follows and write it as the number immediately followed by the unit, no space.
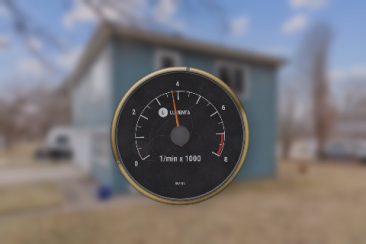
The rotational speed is 3750rpm
